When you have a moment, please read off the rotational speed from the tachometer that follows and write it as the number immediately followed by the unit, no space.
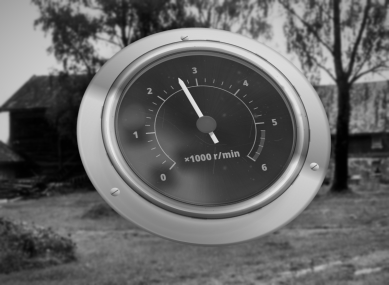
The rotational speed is 2600rpm
